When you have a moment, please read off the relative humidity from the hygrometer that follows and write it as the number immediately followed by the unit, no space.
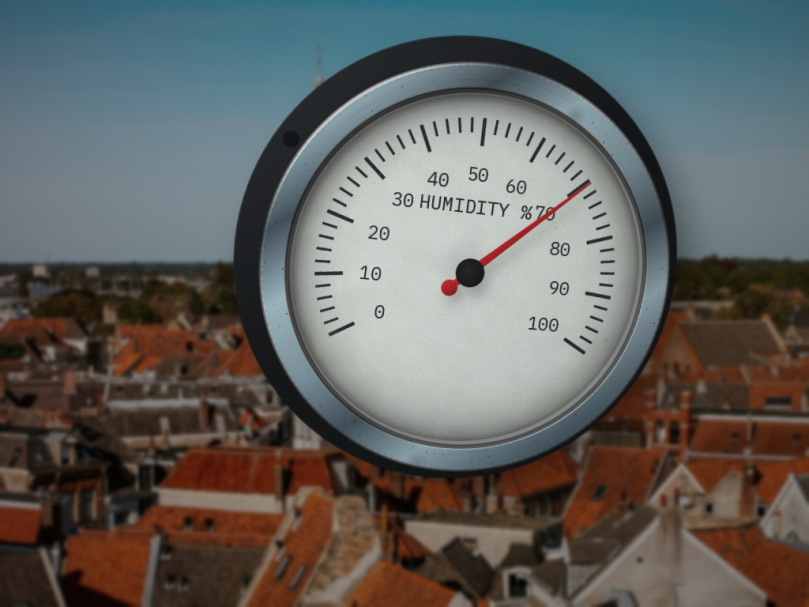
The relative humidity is 70%
